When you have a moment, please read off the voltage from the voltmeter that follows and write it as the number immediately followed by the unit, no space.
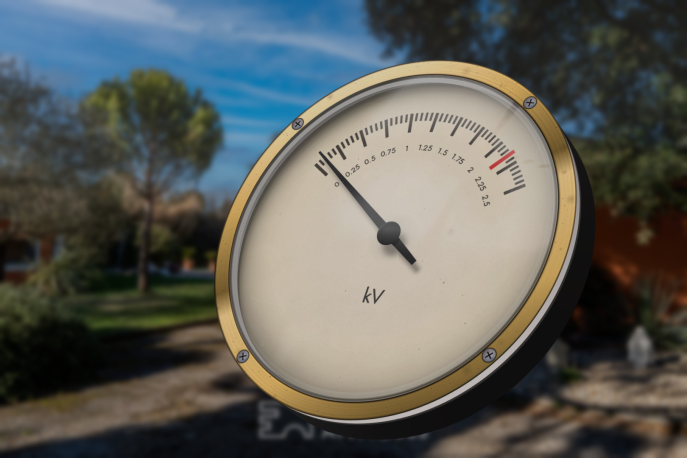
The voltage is 0.1kV
